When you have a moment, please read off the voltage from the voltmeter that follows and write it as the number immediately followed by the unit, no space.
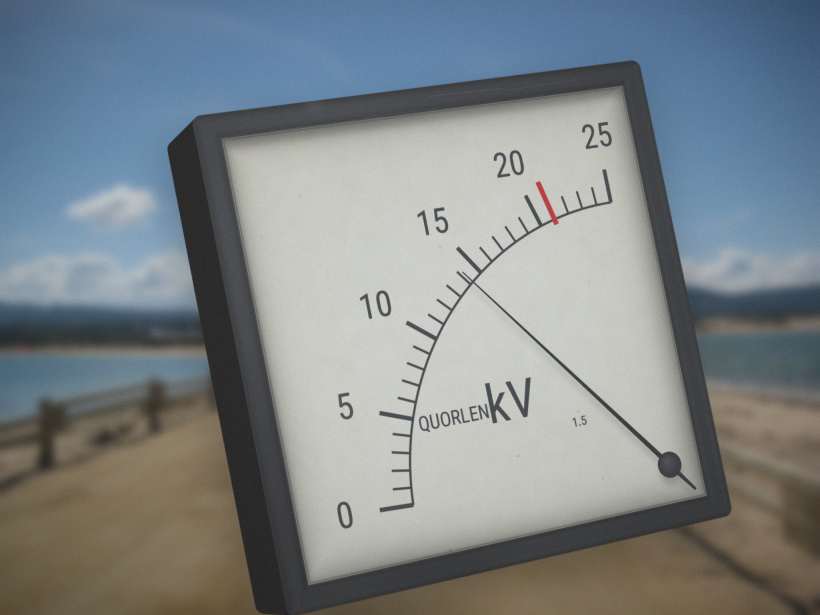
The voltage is 14kV
